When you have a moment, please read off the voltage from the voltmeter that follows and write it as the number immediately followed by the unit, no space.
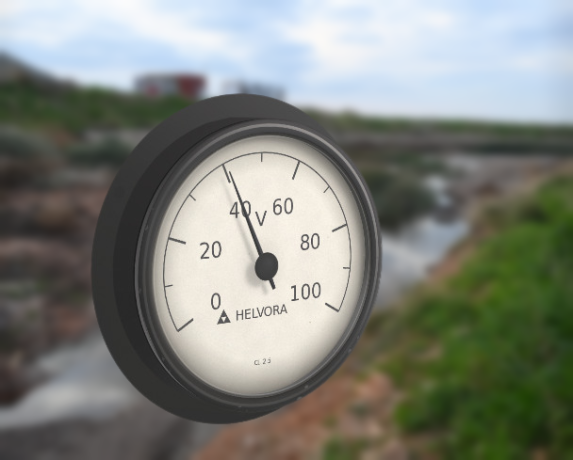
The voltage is 40V
